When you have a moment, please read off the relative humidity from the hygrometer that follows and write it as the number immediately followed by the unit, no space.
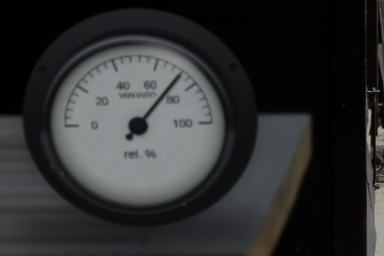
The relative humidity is 72%
